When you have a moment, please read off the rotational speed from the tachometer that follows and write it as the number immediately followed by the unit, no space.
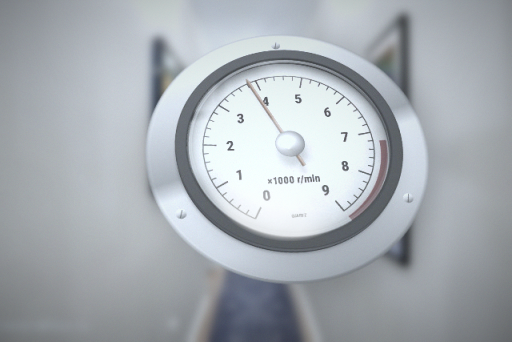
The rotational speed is 3800rpm
